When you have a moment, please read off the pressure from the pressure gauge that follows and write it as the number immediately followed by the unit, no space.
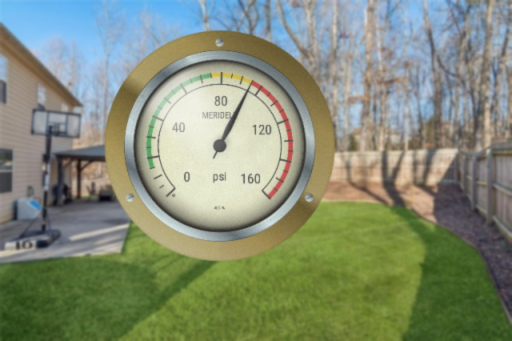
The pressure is 95psi
